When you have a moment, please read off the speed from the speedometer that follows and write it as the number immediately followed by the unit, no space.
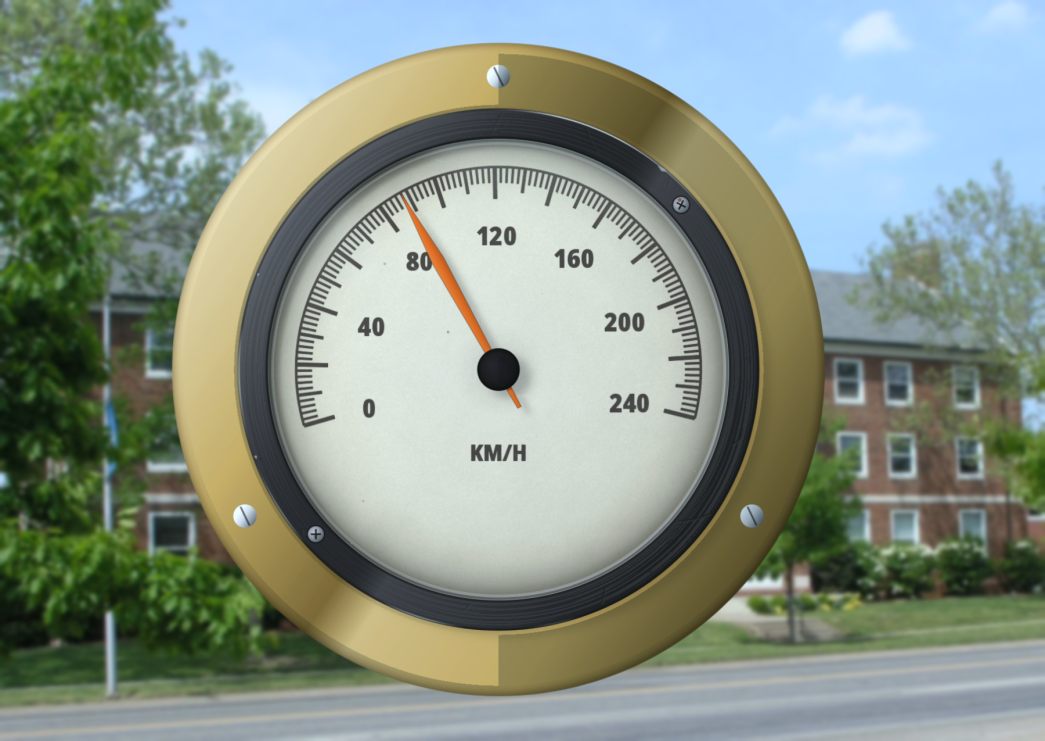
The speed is 88km/h
